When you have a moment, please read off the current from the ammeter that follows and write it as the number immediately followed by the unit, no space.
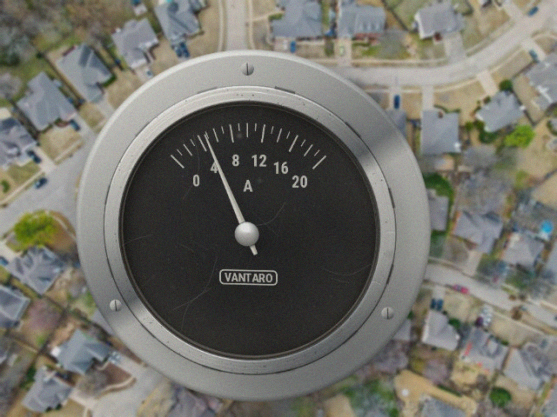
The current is 5A
